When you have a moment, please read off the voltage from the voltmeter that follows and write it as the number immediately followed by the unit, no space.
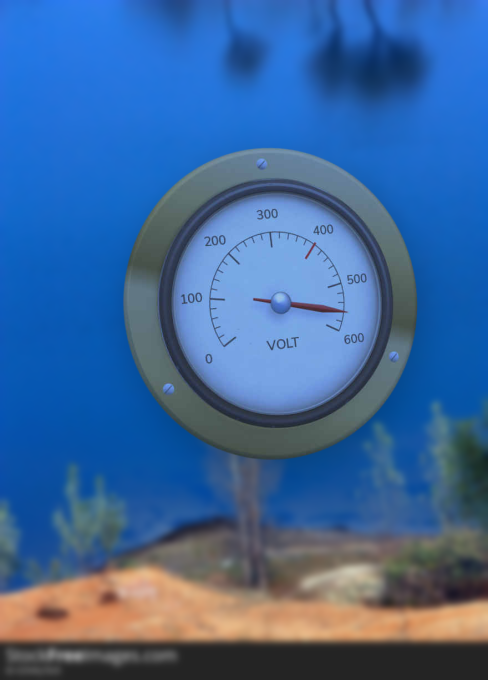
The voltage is 560V
